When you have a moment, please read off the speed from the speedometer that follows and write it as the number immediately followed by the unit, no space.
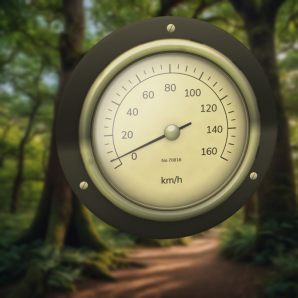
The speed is 5km/h
